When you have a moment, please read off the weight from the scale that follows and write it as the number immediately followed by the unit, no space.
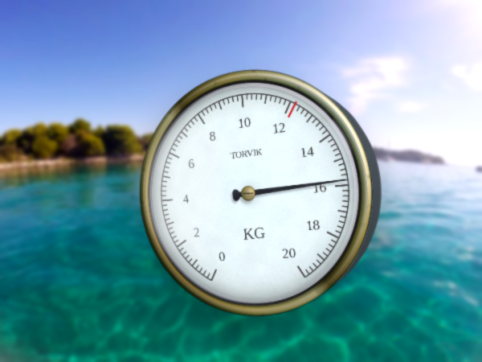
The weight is 15.8kg
